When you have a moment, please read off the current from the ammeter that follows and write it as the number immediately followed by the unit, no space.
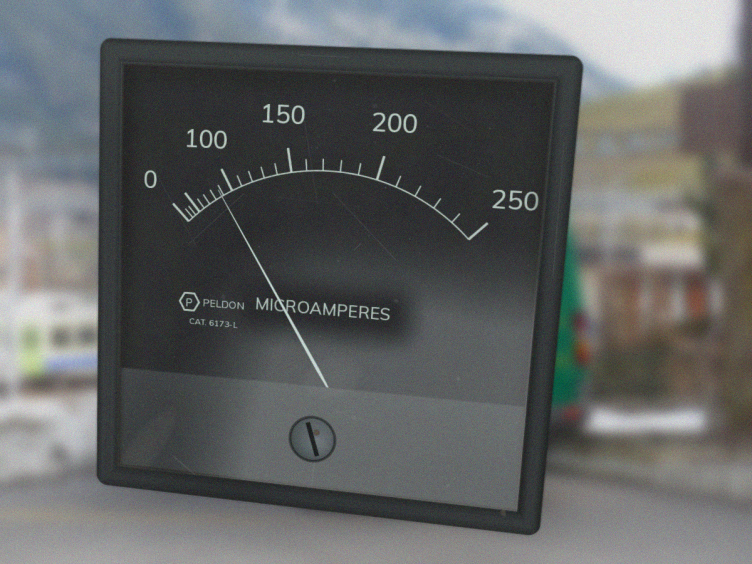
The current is 90µA
